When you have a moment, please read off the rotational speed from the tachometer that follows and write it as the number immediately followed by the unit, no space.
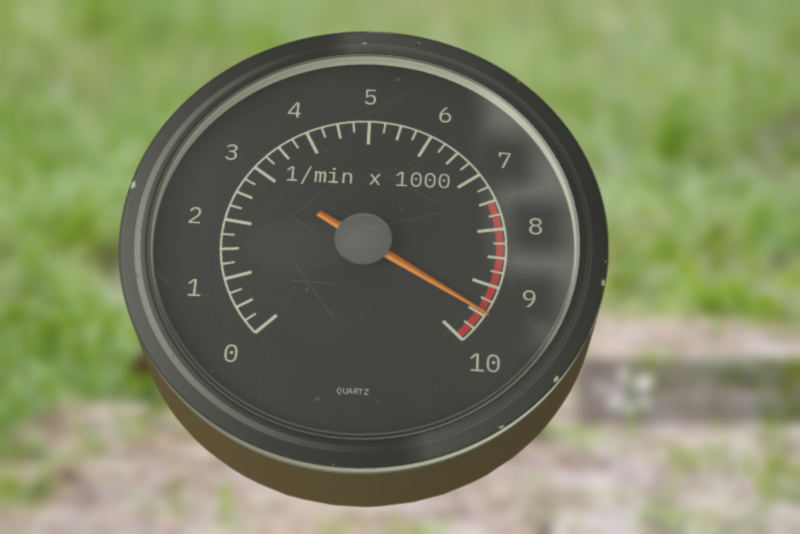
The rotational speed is 9500rpm
